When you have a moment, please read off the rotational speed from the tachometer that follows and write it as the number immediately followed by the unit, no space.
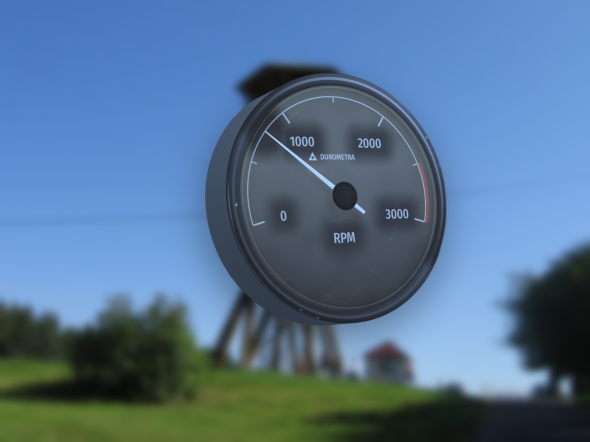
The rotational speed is 750rpm
